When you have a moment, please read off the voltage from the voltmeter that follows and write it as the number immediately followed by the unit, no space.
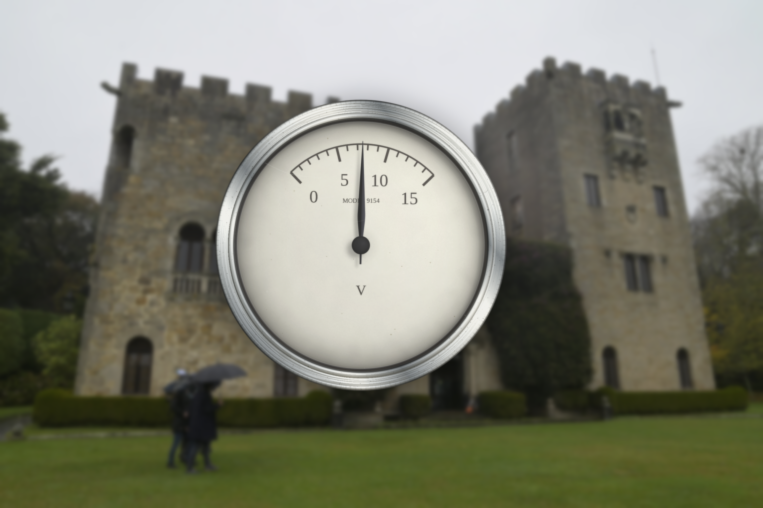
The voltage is 7.5V
